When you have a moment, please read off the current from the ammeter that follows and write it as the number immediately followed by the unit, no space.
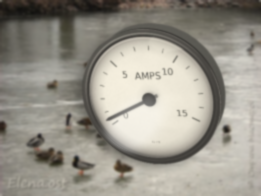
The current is 0.5A
